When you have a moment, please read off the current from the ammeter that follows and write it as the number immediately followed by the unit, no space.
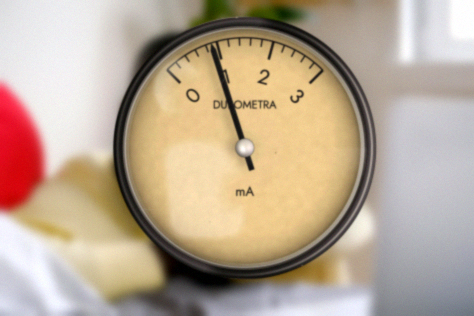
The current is 0.9mA
